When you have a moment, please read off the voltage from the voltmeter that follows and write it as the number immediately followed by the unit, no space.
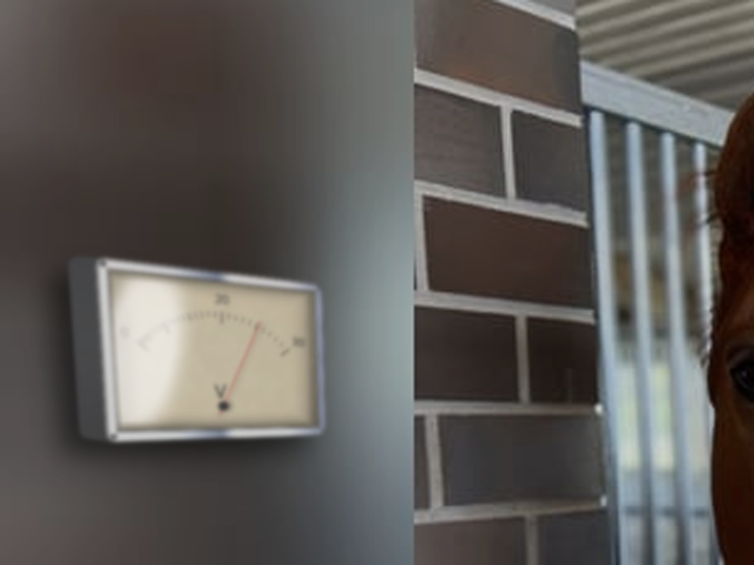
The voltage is 25V
